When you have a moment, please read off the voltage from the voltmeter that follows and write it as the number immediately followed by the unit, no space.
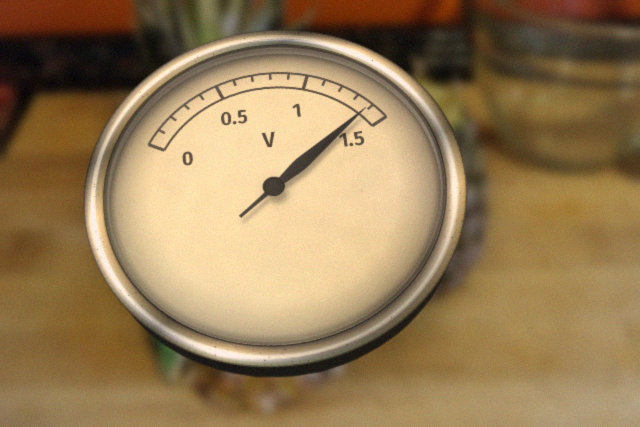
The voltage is 1.4V
